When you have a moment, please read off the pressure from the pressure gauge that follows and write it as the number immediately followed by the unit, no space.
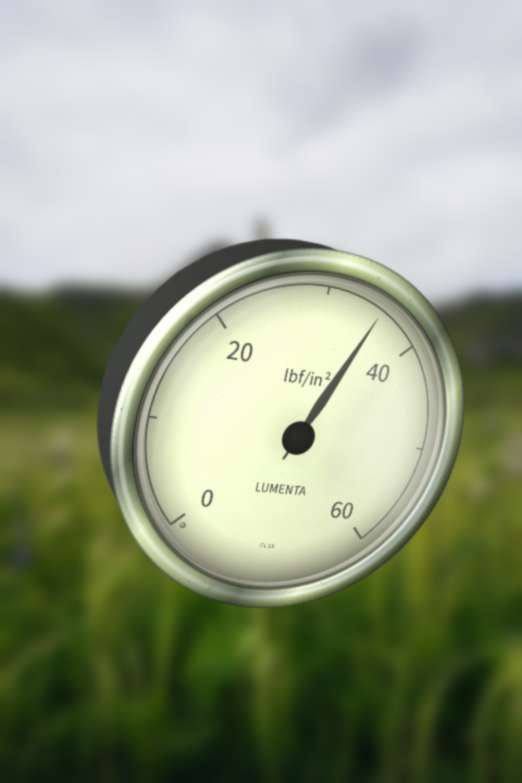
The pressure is 35psi
